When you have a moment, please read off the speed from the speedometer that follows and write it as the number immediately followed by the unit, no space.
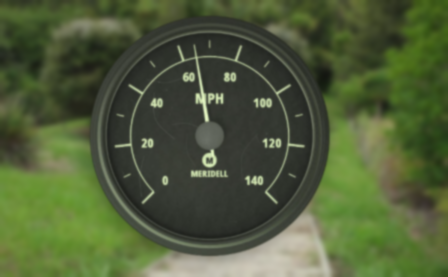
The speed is 65mph
